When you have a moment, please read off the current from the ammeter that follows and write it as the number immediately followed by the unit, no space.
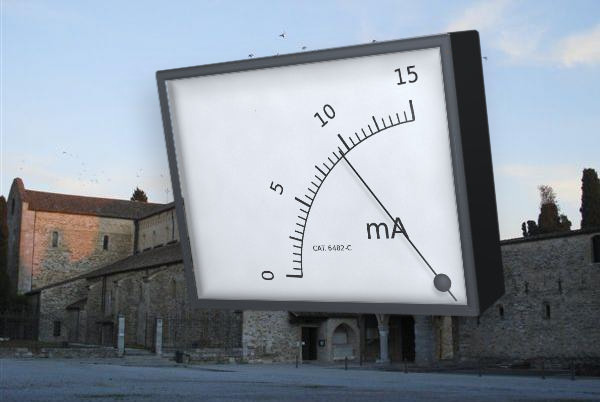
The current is 9.5mA
